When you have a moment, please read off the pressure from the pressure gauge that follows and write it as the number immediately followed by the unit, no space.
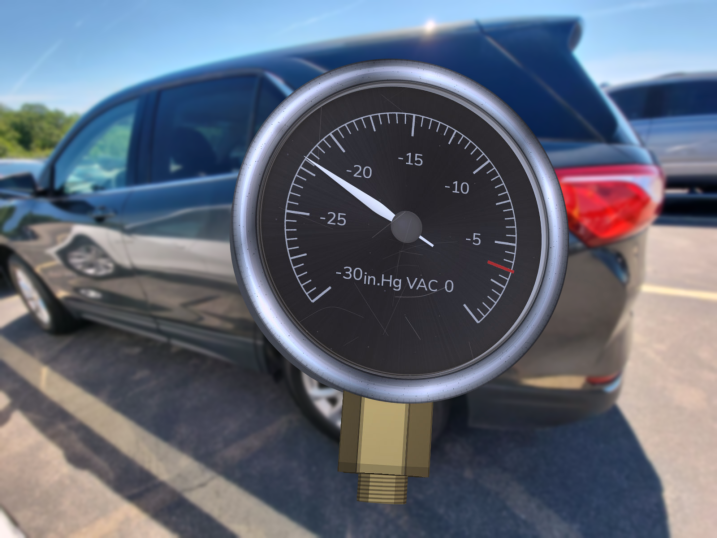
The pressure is -22inHg
